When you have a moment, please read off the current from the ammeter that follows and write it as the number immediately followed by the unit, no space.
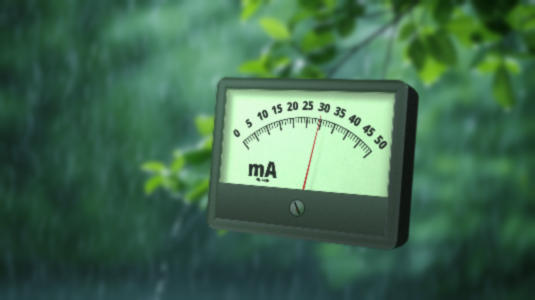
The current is 30mA
